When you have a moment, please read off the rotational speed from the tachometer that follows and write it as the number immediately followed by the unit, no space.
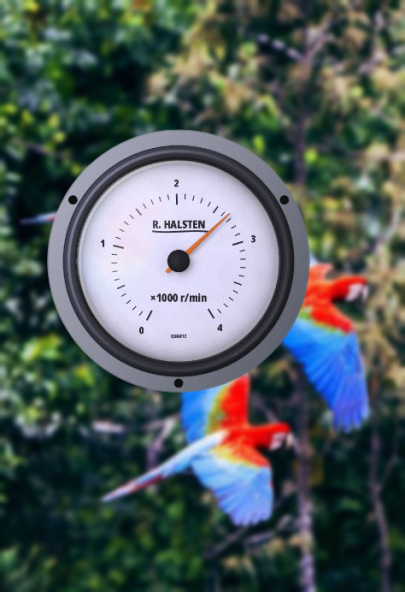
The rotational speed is 2650rpm
